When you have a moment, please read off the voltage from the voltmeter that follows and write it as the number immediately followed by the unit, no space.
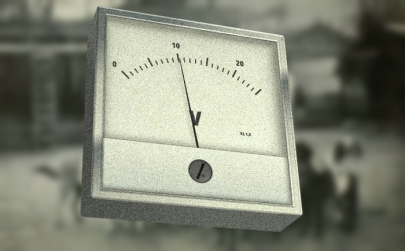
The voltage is 10V
